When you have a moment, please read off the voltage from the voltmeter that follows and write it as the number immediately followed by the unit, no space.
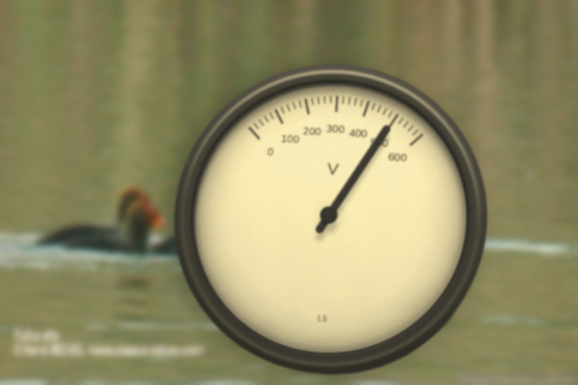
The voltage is 500V
